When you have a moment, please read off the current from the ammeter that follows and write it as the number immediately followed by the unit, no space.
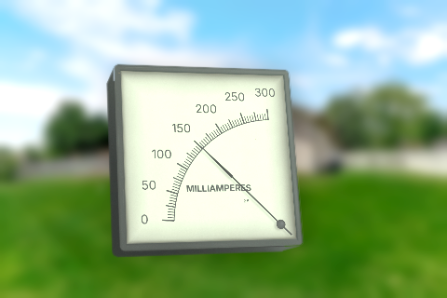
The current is 150mA
